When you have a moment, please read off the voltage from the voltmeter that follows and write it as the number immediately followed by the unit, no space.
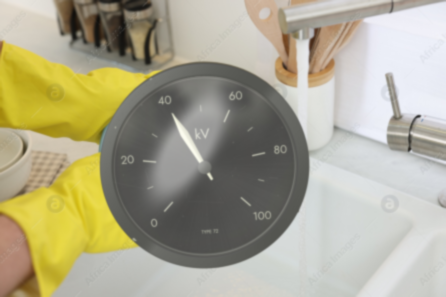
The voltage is 40kV
